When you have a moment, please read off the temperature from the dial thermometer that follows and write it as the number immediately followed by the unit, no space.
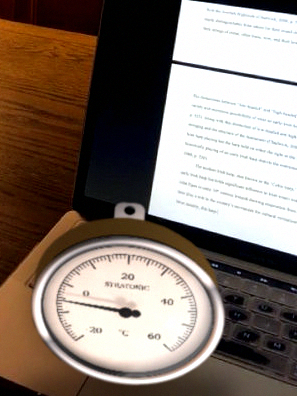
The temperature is -5°C
